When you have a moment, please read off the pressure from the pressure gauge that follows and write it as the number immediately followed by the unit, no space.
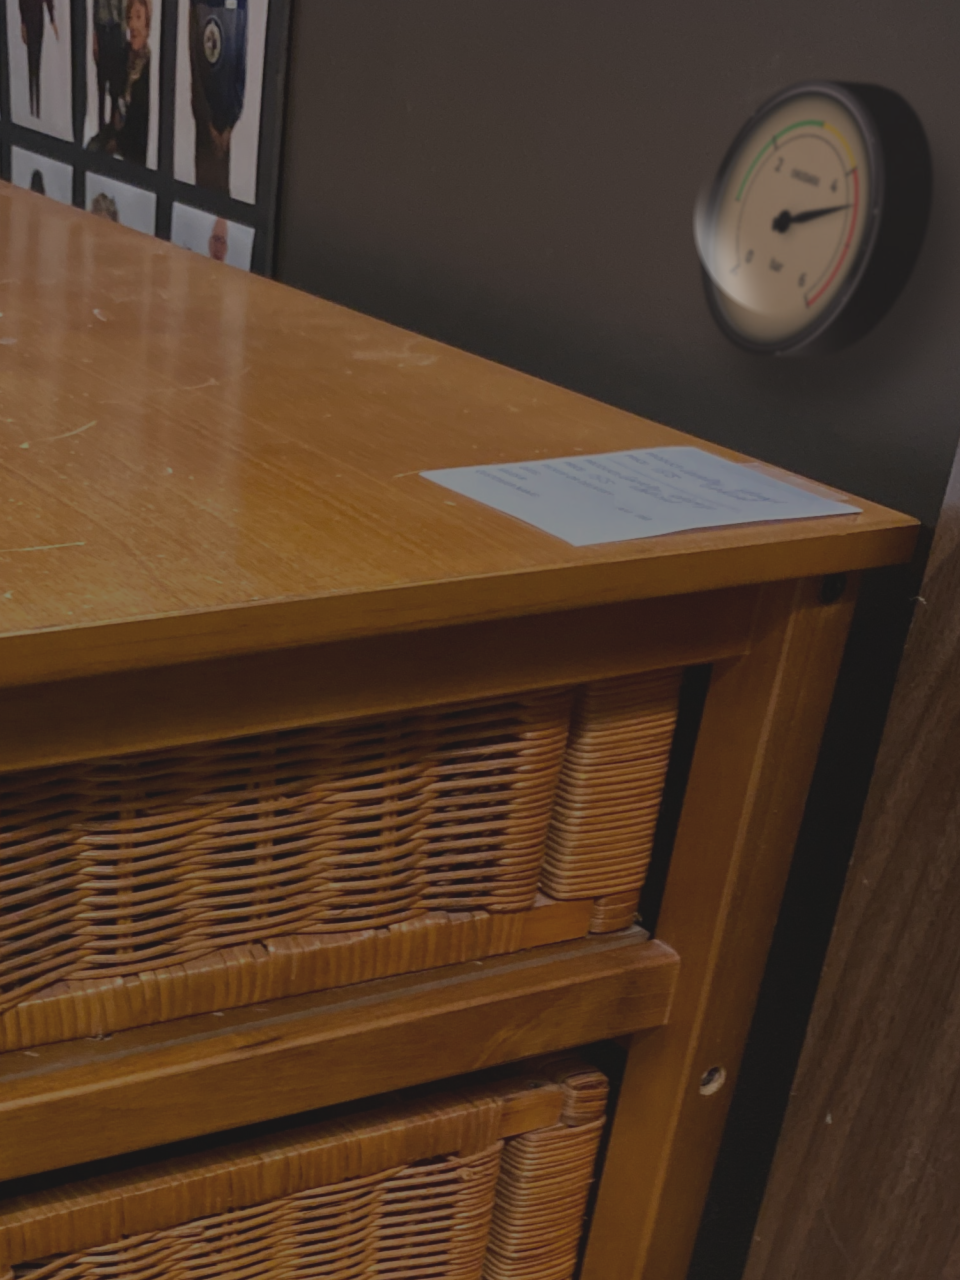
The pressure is 4.5bar
